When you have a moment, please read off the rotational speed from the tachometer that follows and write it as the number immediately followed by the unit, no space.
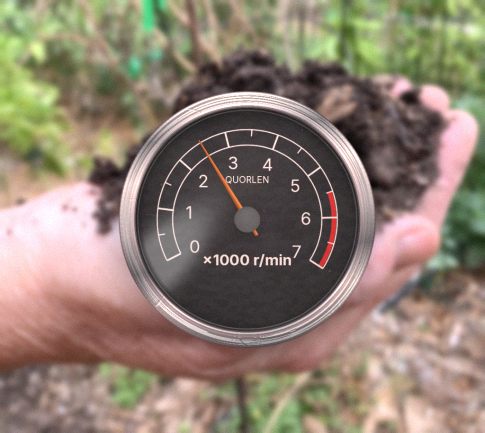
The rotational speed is 2500rpm
